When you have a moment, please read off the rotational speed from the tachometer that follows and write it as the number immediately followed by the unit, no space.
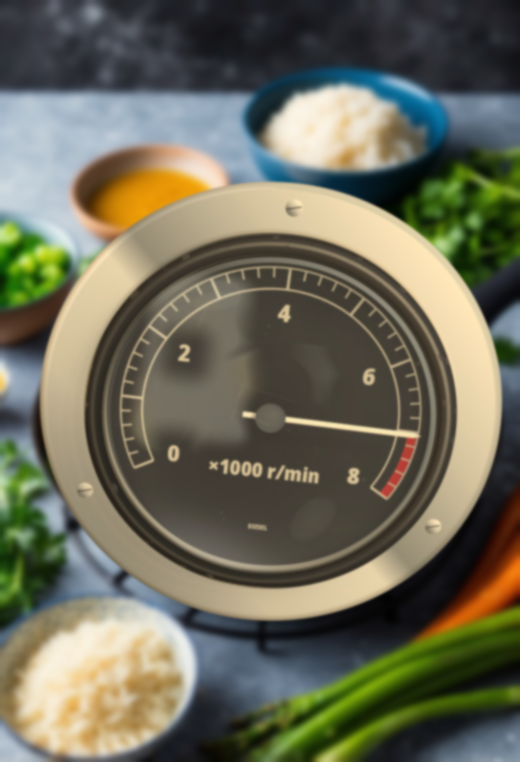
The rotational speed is 7000rpm
